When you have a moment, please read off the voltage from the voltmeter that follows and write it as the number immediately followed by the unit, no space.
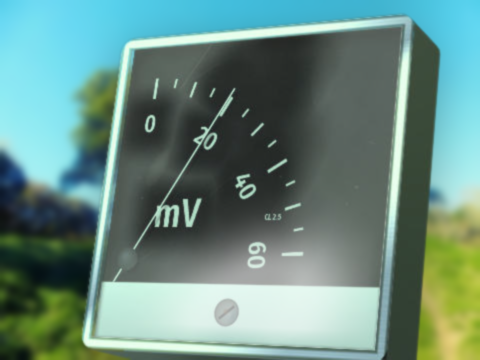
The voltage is 20mV
